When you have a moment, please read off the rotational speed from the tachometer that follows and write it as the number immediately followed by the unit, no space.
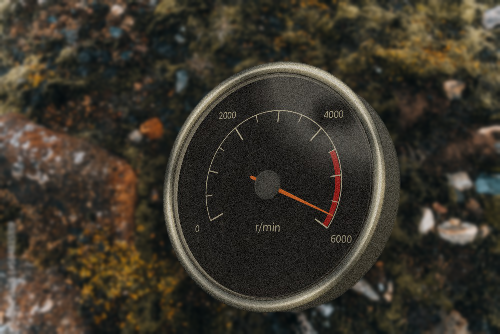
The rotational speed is 5750rpm
